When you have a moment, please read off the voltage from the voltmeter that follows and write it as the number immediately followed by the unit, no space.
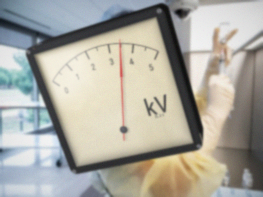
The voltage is 3.5kV
